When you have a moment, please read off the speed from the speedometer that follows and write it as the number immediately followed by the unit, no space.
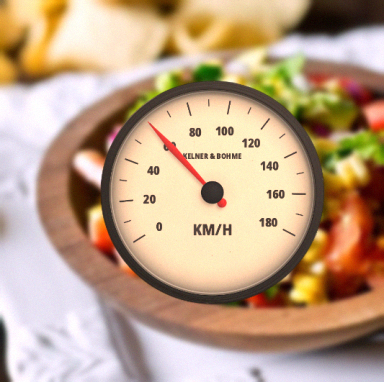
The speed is 60km/h
